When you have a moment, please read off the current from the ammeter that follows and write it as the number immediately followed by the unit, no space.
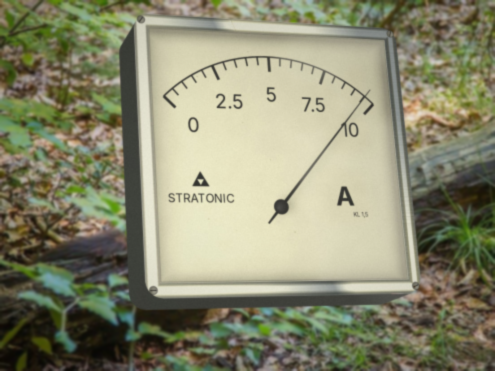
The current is 9.5A
